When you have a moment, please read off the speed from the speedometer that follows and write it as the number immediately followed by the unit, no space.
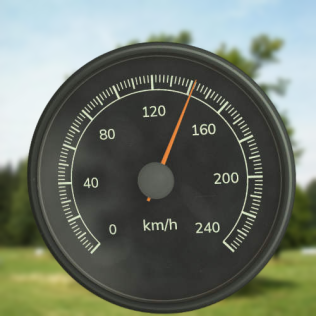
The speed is 142km/h
